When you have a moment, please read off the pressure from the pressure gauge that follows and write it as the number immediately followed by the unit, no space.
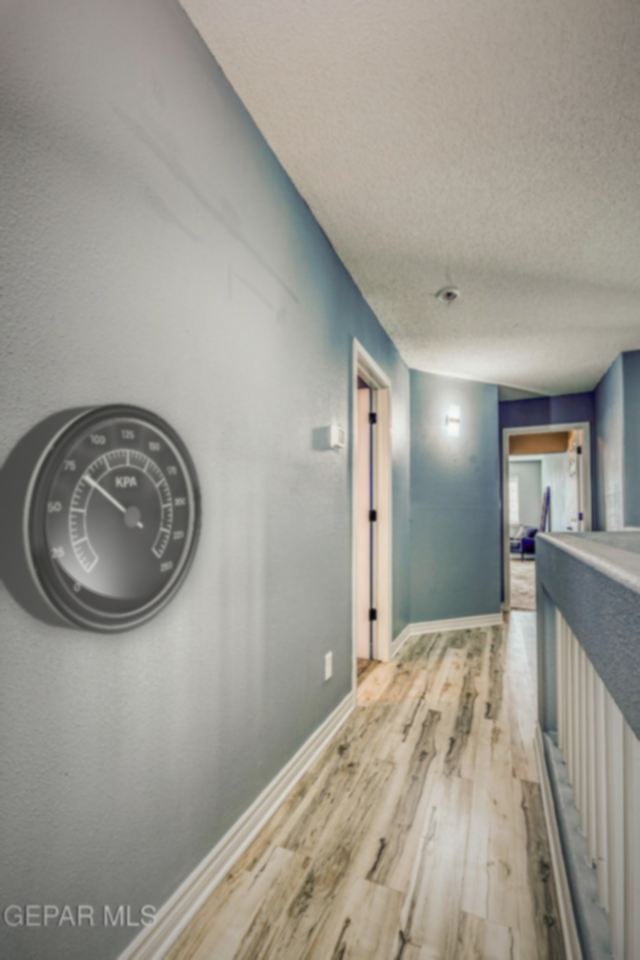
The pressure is 75kPa
